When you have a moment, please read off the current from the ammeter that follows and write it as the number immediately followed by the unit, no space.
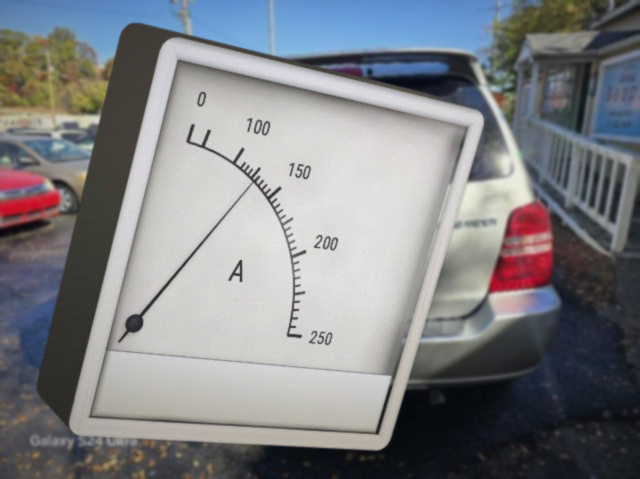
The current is 125A
